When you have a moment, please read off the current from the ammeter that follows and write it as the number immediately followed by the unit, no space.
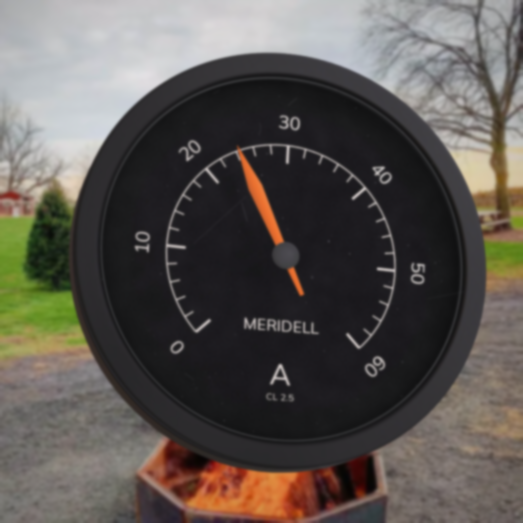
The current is 24A
